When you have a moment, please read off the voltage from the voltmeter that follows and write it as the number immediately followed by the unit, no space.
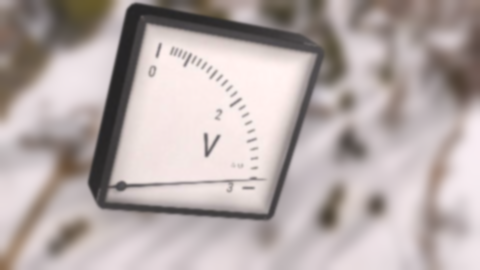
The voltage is 2.9V
